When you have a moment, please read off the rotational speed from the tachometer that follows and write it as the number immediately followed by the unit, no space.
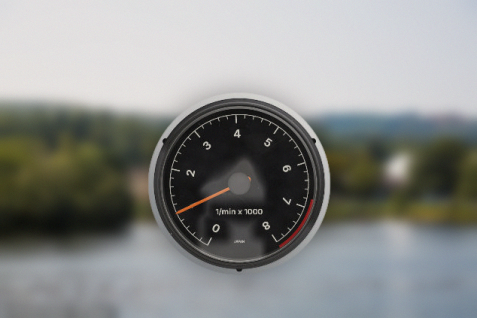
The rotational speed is 1000rpm
